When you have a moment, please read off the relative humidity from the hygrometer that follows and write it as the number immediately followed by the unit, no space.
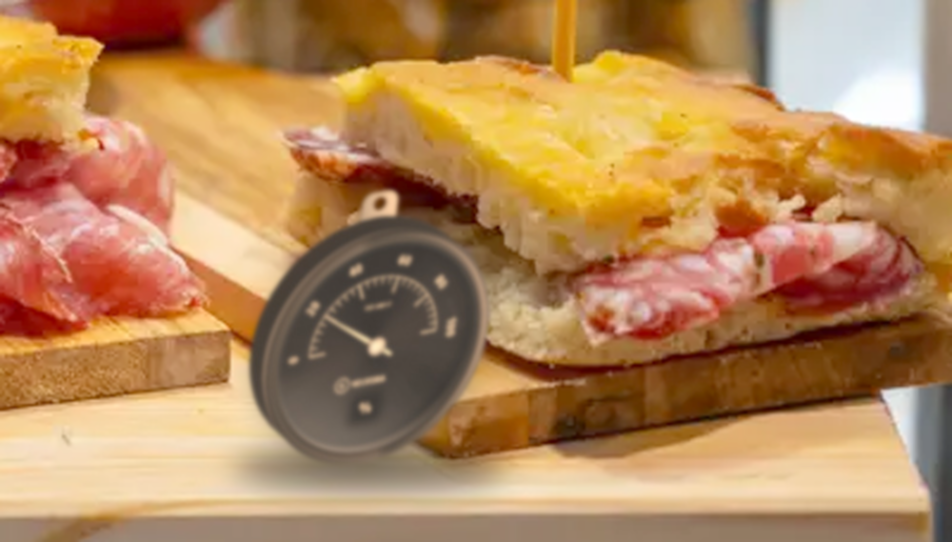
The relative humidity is 20%
